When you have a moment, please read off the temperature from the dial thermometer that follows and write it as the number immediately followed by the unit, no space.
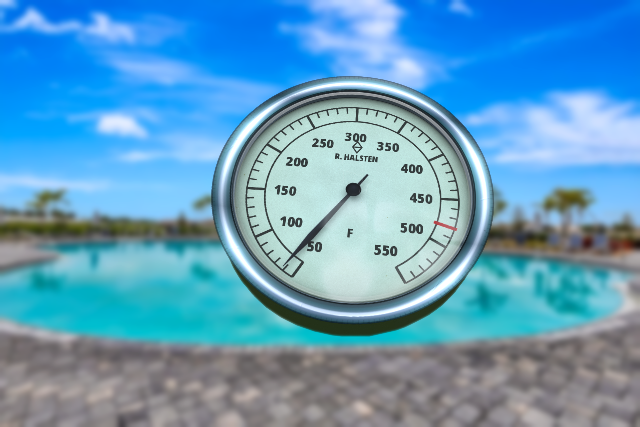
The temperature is 60°F
